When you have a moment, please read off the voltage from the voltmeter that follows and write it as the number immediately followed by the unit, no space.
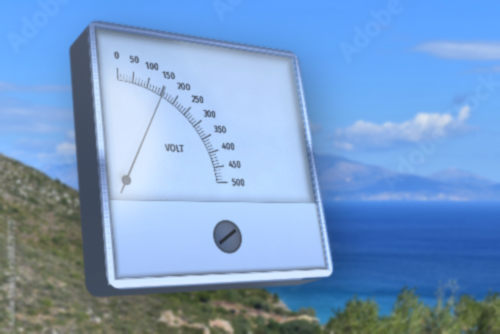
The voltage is 150V
